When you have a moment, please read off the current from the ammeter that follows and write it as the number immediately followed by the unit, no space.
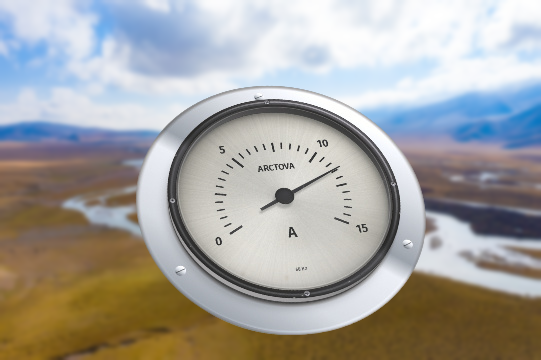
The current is 11.5A
